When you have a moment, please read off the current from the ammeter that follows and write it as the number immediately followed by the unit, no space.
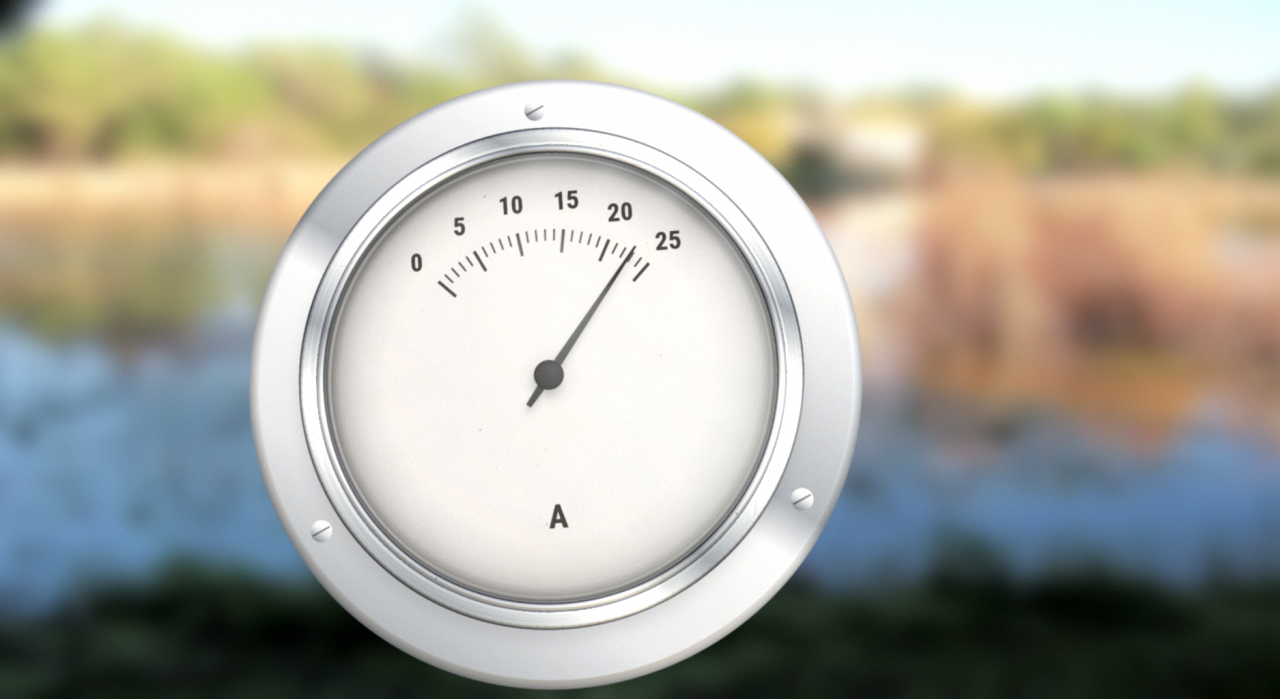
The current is 23A
